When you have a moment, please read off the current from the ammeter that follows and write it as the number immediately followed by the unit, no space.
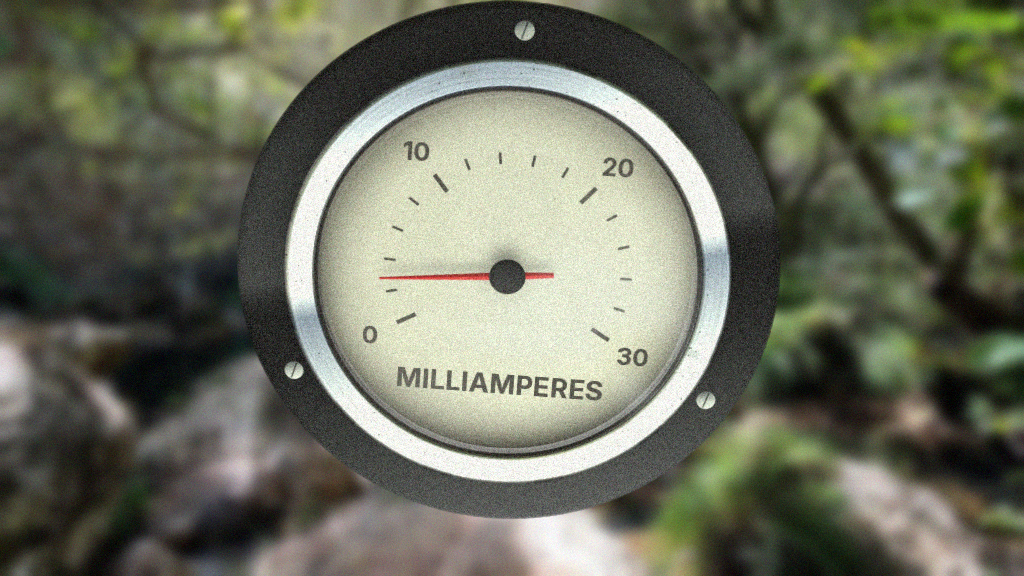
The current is 3mA
